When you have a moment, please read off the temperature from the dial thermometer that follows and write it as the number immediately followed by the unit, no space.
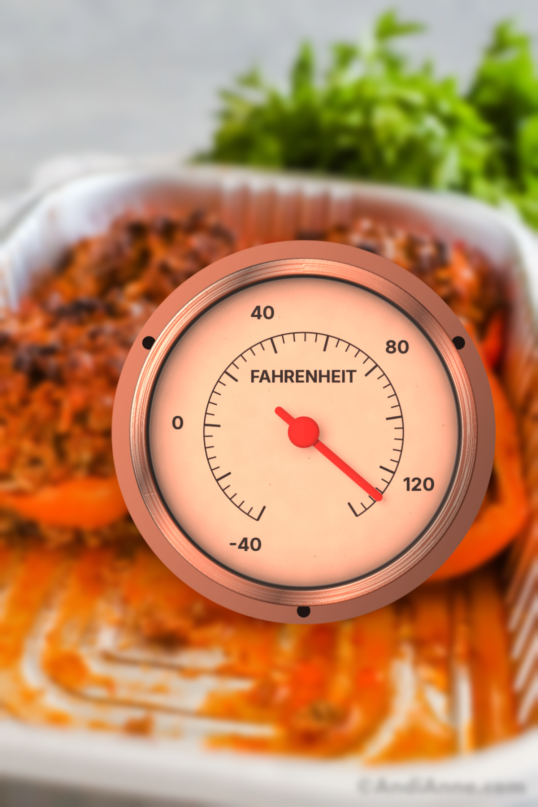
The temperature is 130°F
